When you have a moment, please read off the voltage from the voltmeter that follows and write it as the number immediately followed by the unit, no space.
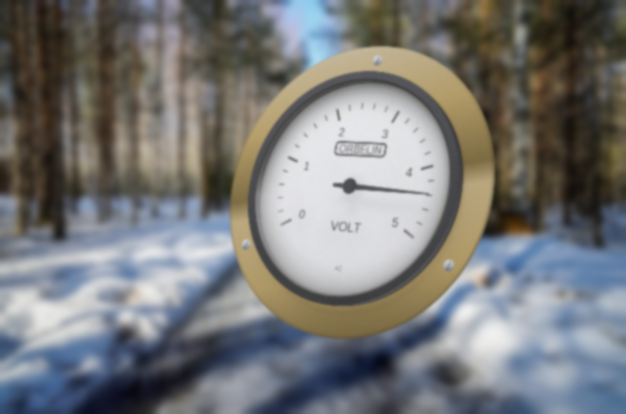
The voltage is 4.4V
